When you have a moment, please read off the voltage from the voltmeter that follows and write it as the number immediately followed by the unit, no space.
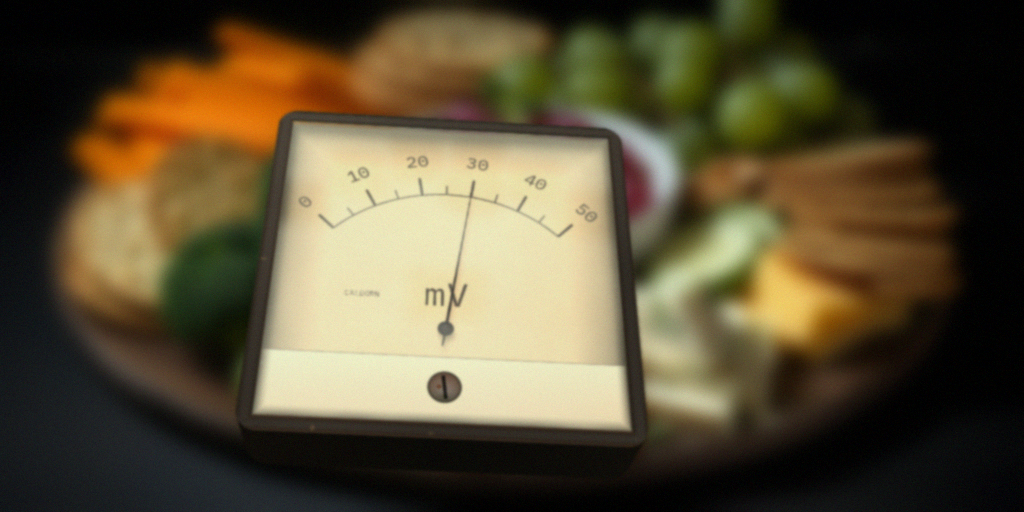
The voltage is 30mV
